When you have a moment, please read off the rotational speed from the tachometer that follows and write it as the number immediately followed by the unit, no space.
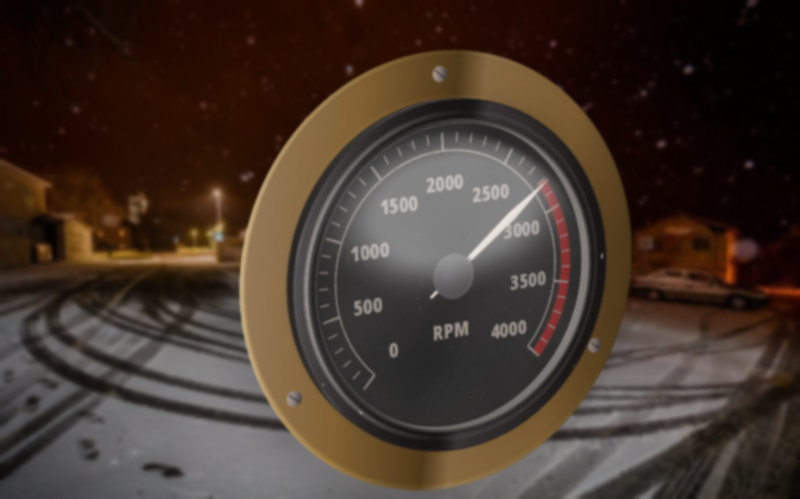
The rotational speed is 2800rpm
